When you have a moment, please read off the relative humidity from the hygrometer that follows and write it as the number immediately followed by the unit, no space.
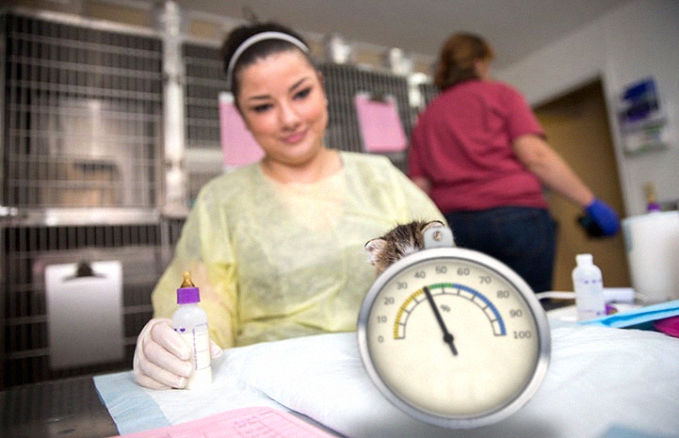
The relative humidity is 40%
